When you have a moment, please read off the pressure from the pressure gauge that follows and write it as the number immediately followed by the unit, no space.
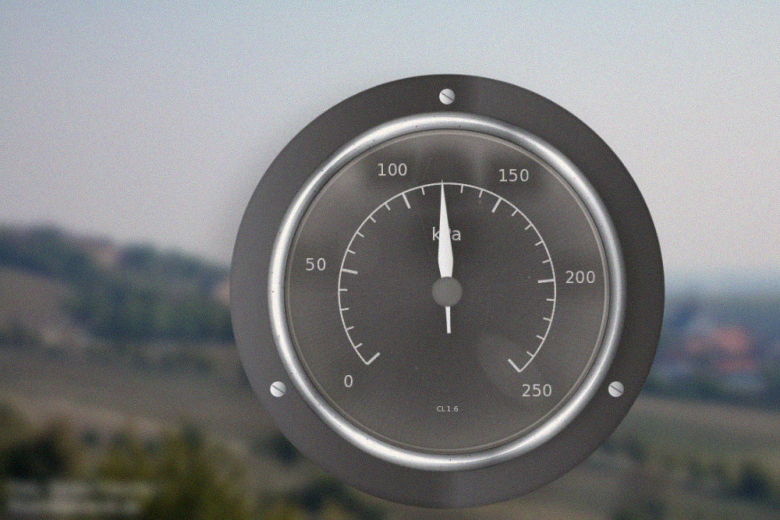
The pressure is 120kPa
